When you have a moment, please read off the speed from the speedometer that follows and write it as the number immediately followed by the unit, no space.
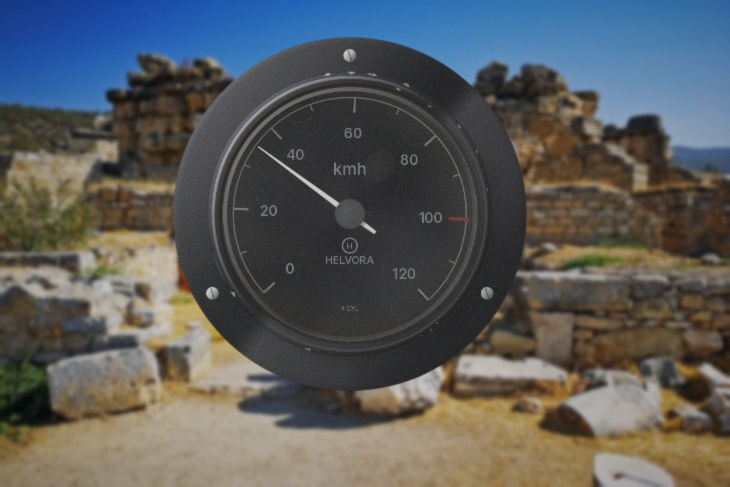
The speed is 35km/h
